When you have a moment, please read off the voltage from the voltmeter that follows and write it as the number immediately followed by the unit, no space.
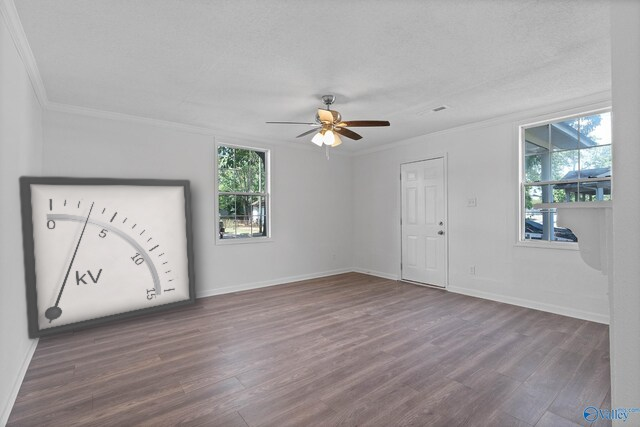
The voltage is 3kV
